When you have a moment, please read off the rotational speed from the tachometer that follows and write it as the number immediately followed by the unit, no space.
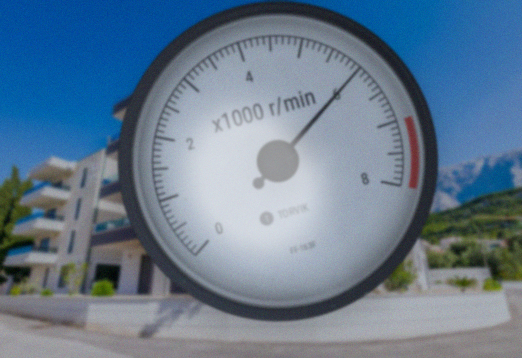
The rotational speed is 6000rpm
